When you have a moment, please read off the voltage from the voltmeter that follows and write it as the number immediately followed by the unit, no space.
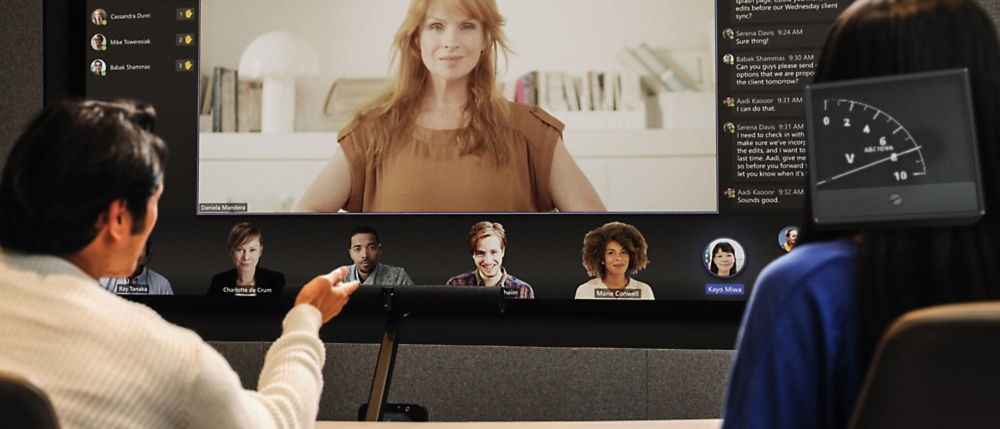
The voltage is 8V
